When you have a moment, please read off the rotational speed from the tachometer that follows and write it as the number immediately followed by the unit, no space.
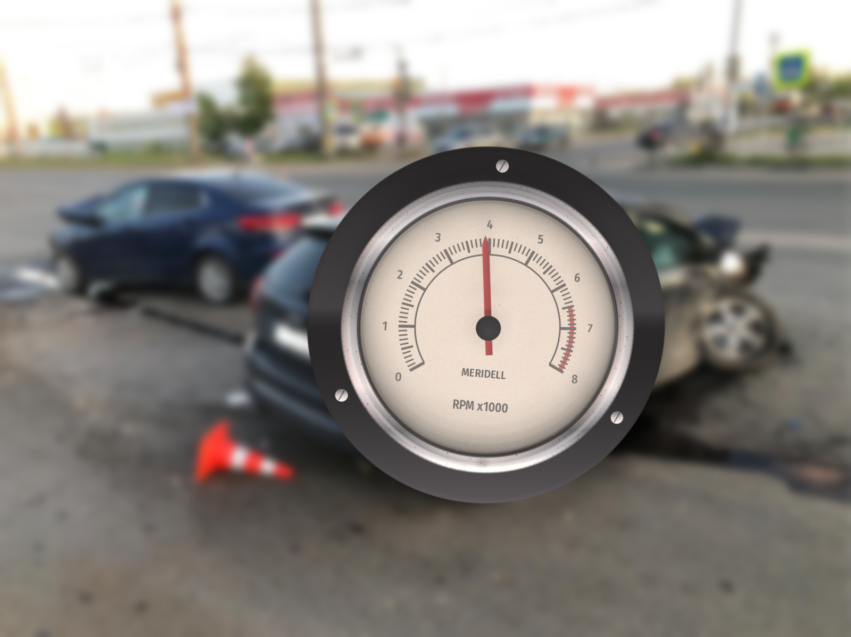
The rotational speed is 3900rpm
